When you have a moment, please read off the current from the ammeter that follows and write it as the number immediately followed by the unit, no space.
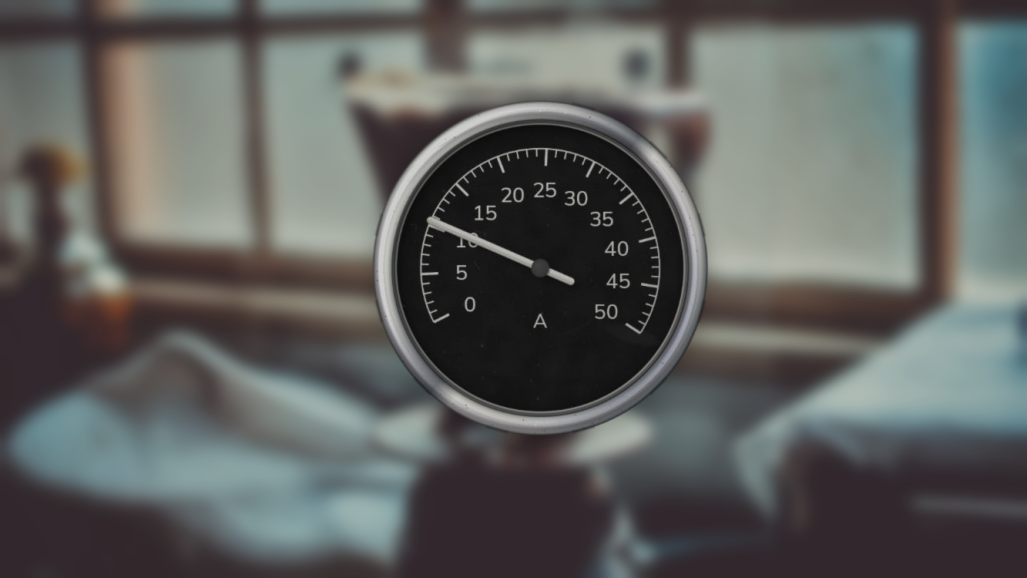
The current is 10.5A
